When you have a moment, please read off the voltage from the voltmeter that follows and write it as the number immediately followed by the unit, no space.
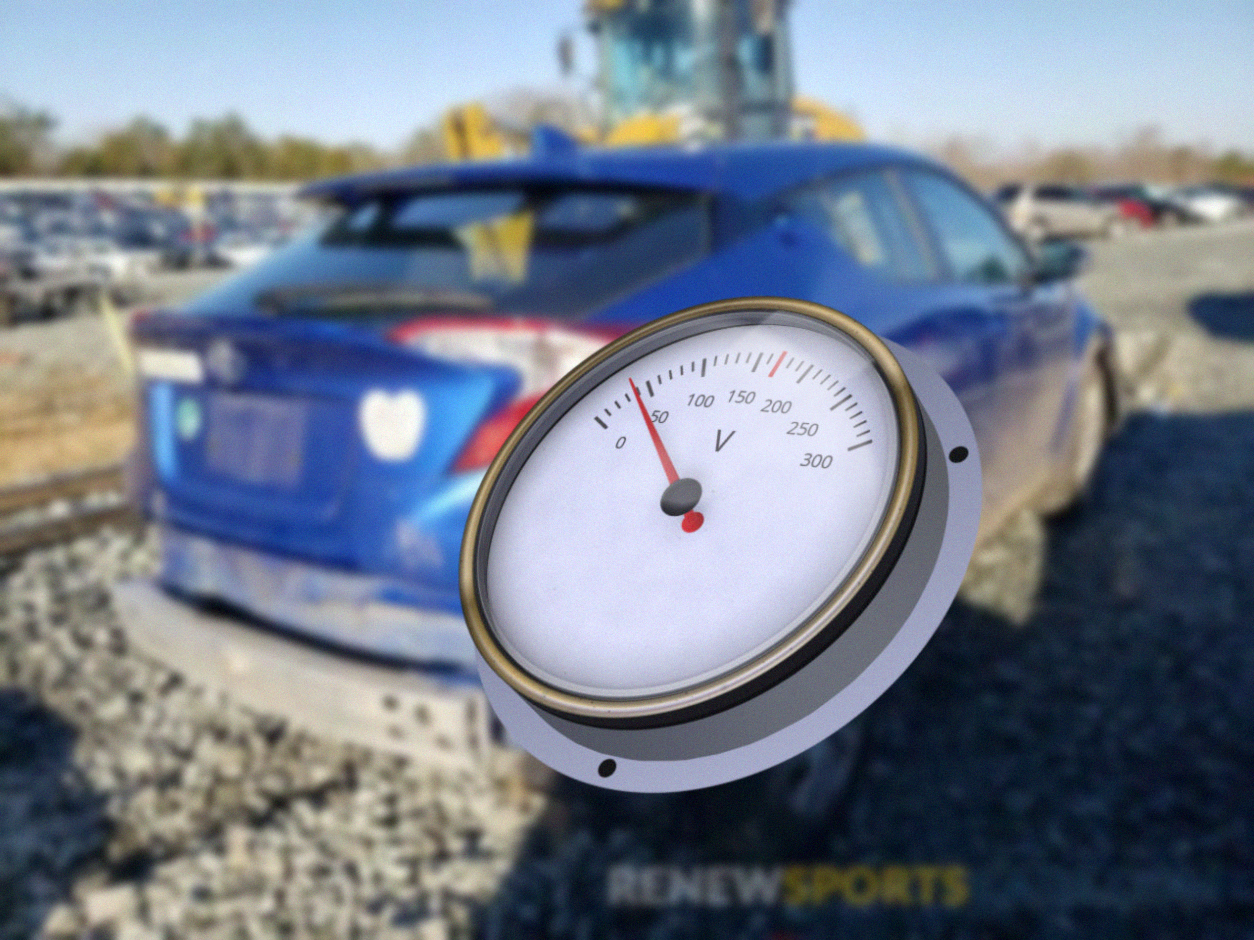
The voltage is 40V
